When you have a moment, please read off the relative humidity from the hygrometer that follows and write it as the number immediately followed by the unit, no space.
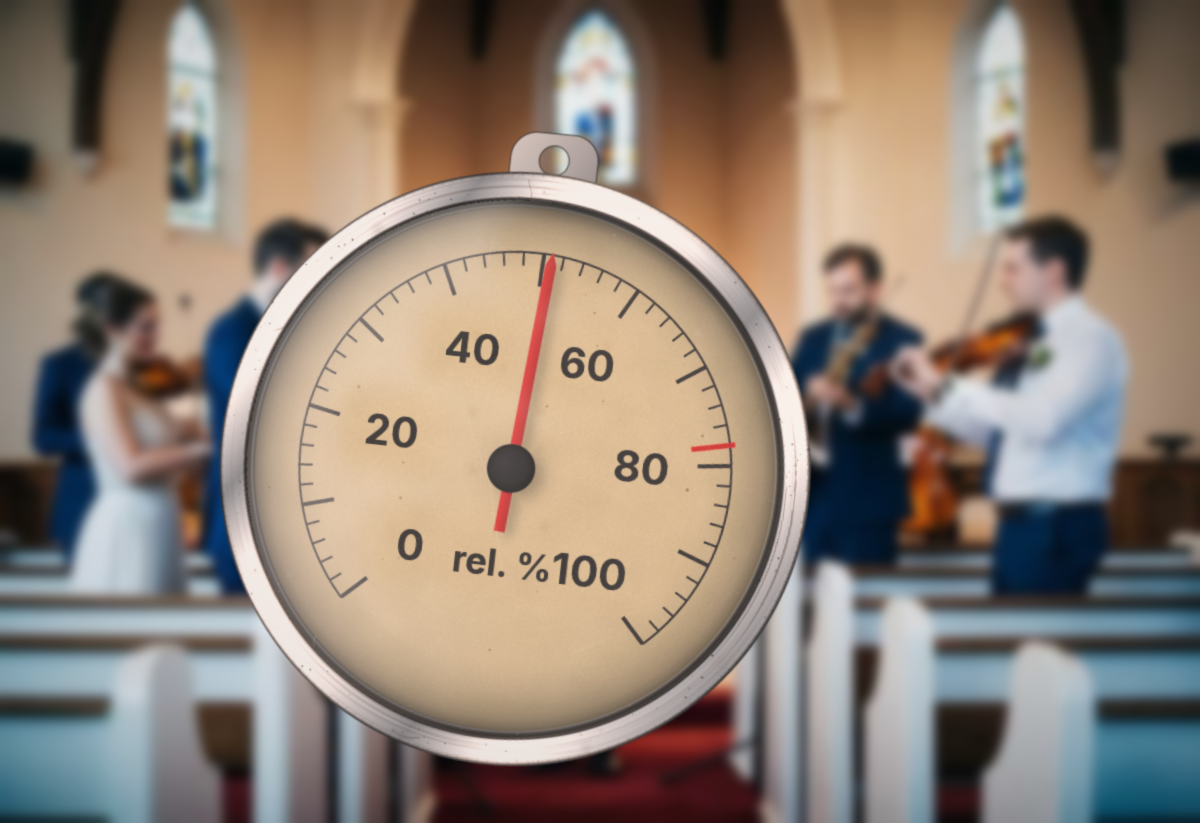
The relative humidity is 51%
